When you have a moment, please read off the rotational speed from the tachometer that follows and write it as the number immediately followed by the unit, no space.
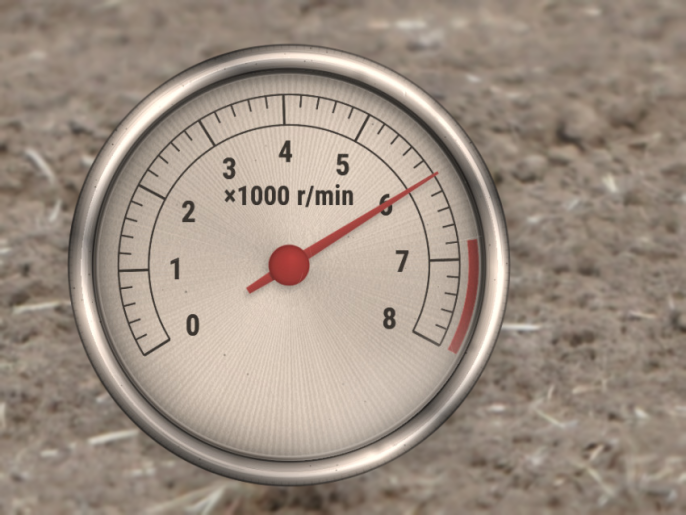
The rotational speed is 6000rpm
